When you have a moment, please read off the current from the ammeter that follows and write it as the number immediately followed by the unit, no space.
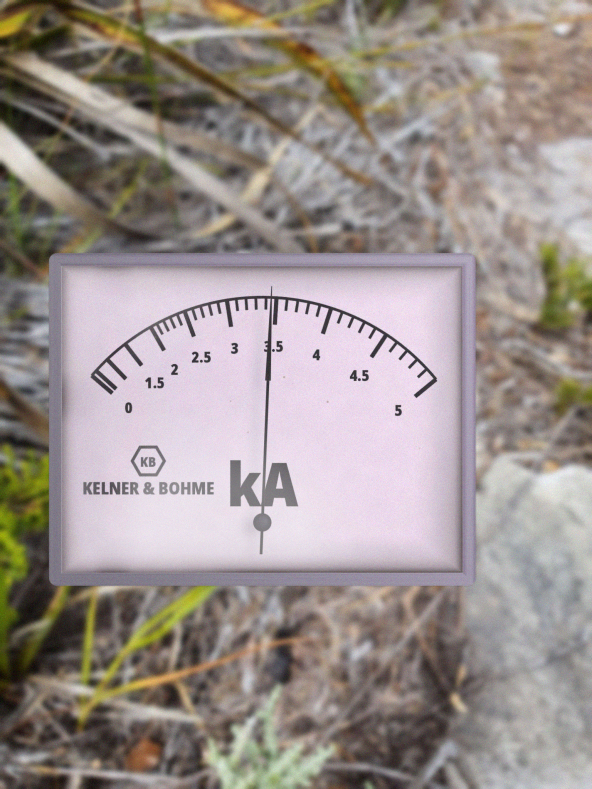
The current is 3.45kA
